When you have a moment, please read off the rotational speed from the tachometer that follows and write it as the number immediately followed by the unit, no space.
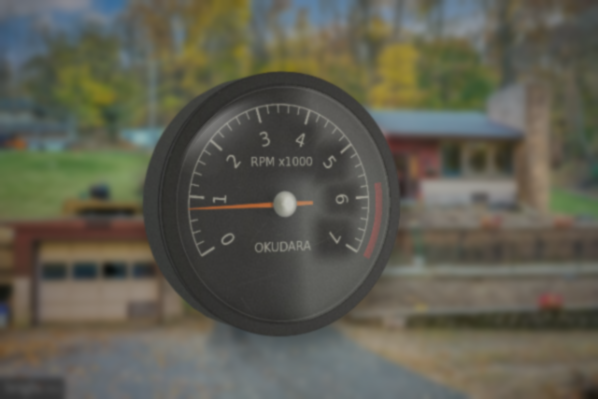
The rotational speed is 800rpm
